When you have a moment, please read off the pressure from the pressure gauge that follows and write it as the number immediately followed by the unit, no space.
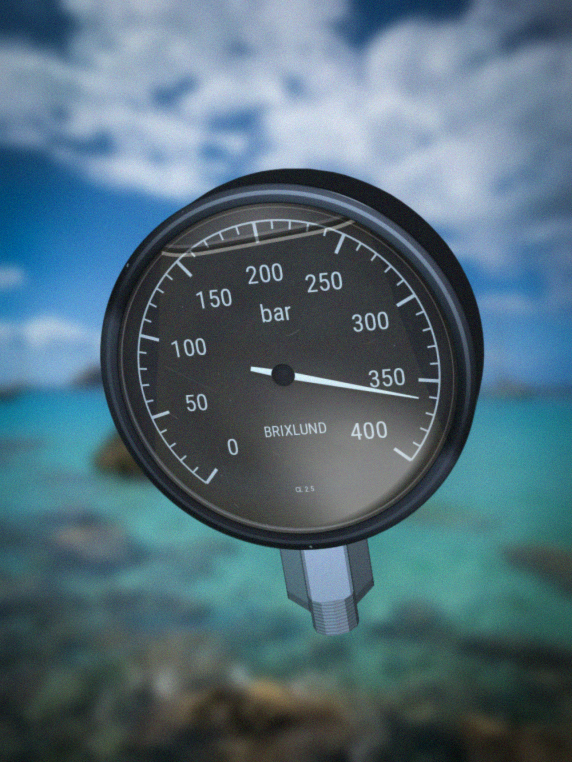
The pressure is 360bar
